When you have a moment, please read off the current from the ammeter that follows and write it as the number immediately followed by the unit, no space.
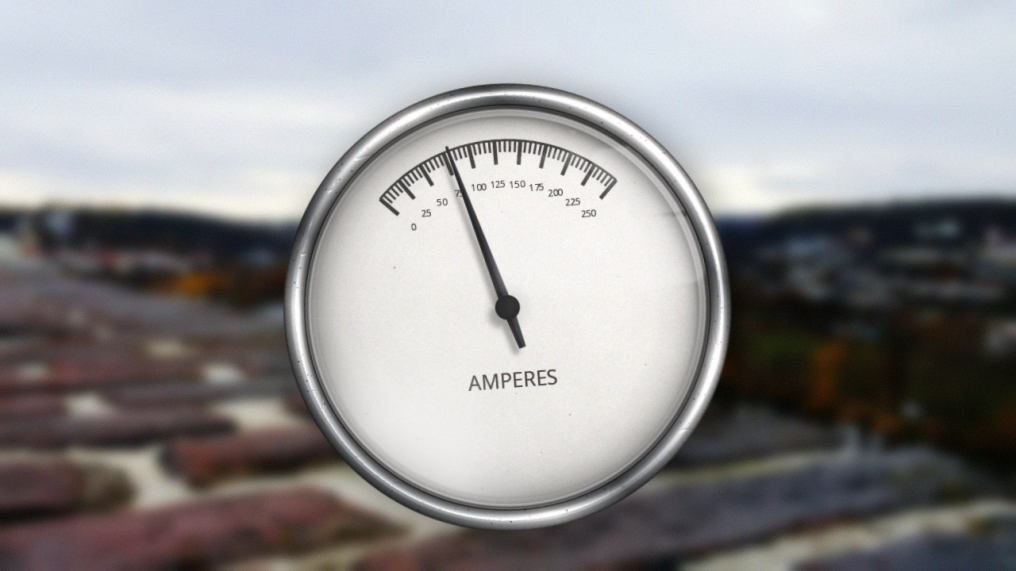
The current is 80A
